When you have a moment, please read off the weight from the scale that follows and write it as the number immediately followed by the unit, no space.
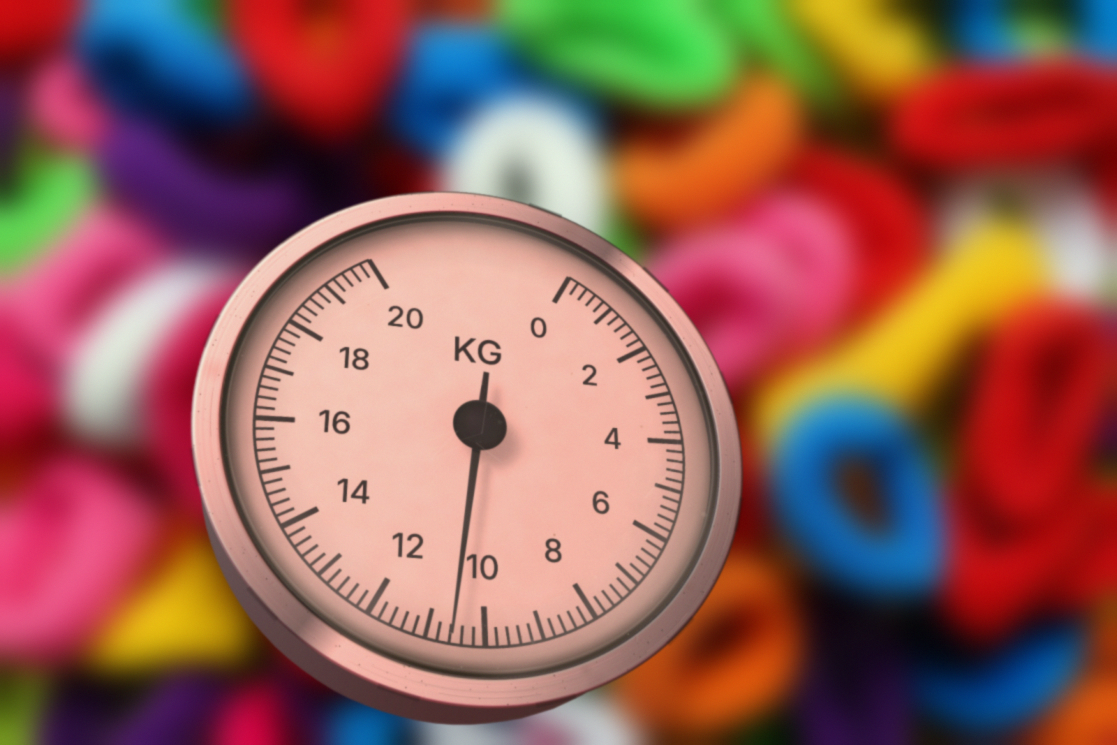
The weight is 10.6kg
